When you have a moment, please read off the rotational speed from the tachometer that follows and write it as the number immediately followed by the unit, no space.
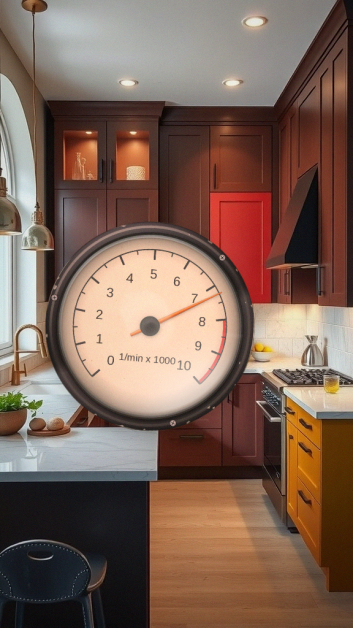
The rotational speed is 7250rpm
